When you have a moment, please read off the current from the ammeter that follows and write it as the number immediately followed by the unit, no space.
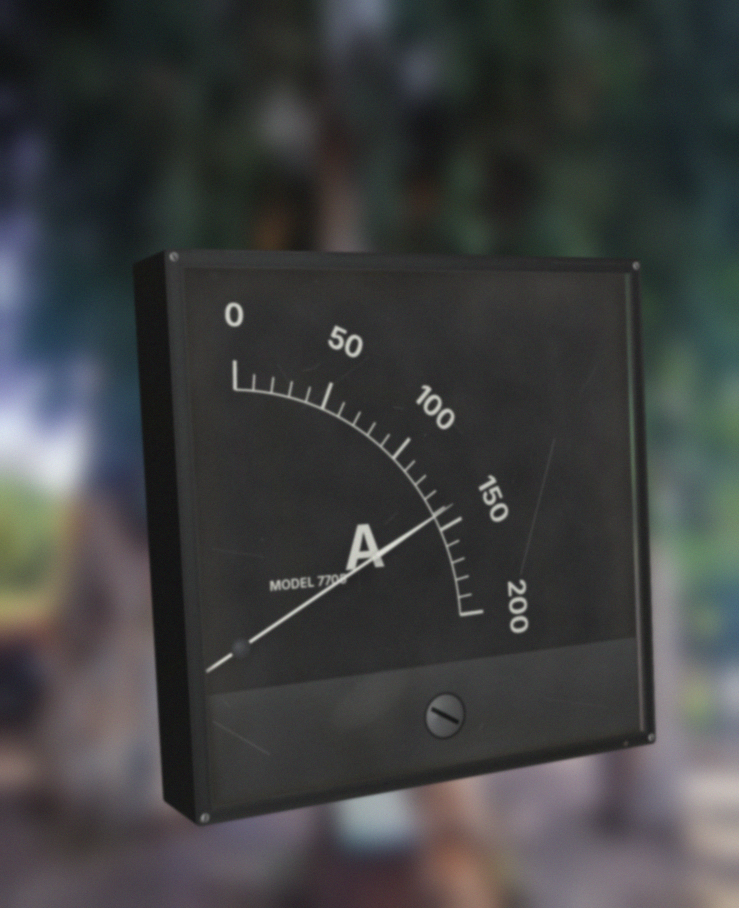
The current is 140A
